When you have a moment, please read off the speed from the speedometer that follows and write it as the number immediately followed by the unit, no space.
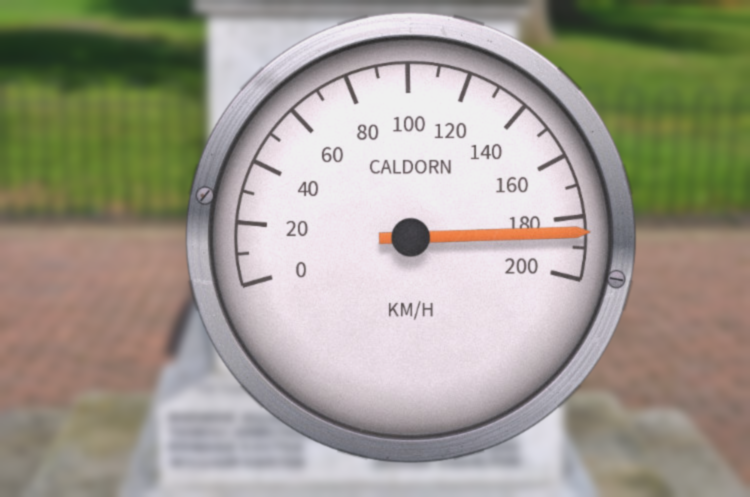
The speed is 185km/h
